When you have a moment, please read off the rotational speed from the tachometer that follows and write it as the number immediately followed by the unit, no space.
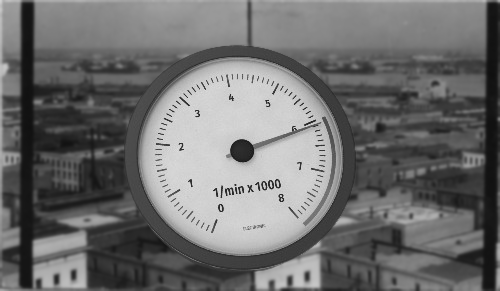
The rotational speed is 6100rpm
